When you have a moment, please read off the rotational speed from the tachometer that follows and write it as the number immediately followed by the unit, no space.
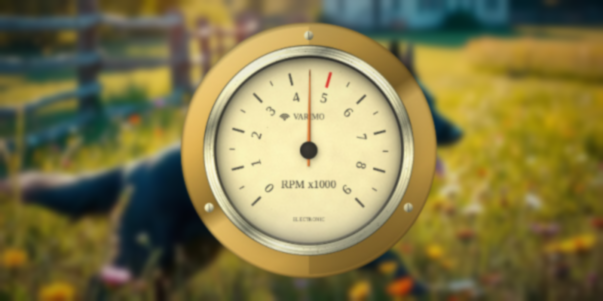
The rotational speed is 4500rpm
